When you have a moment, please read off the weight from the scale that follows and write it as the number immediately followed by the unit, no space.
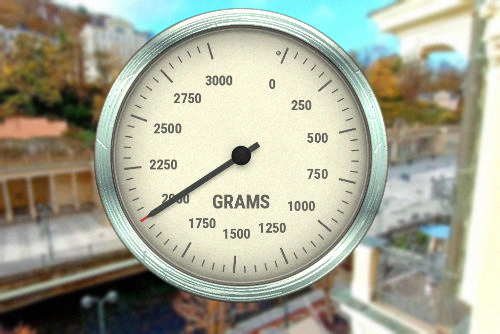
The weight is 2000g
